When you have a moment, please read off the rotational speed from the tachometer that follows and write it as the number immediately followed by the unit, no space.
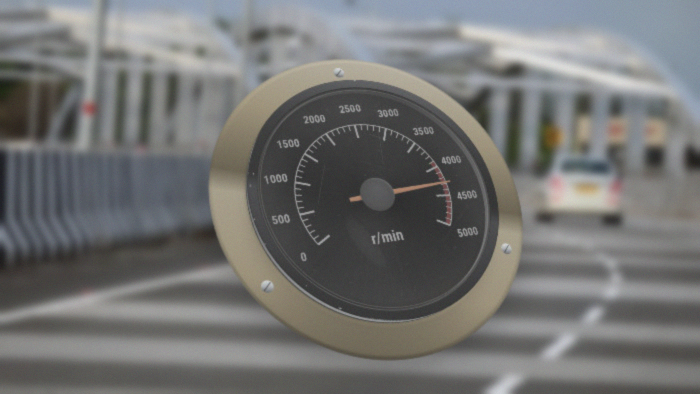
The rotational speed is 4300rpm
